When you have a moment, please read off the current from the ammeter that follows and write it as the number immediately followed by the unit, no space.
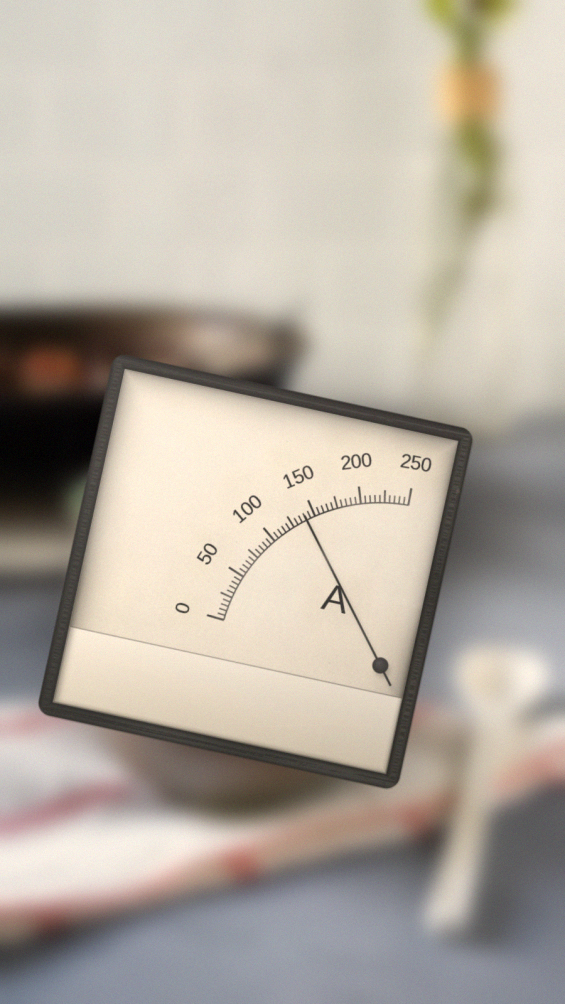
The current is 140A
